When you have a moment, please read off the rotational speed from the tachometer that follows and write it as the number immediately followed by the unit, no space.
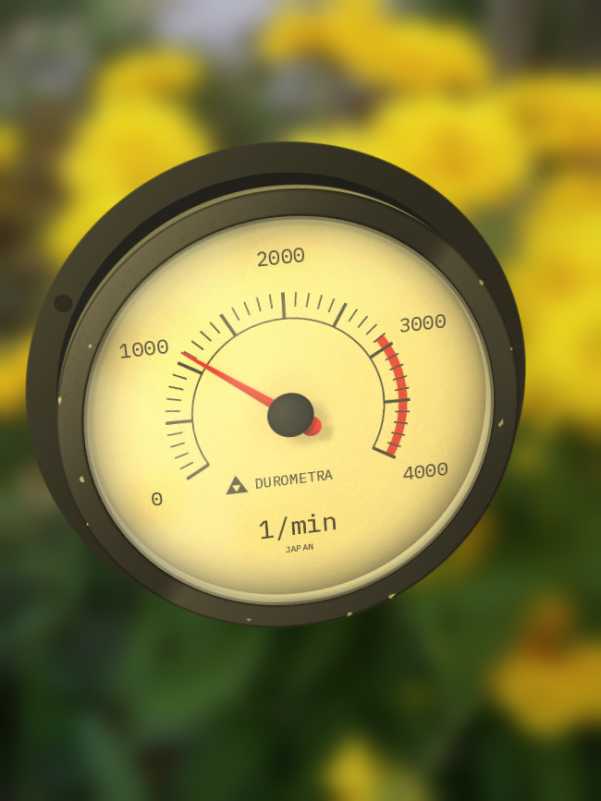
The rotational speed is 1100rpm
